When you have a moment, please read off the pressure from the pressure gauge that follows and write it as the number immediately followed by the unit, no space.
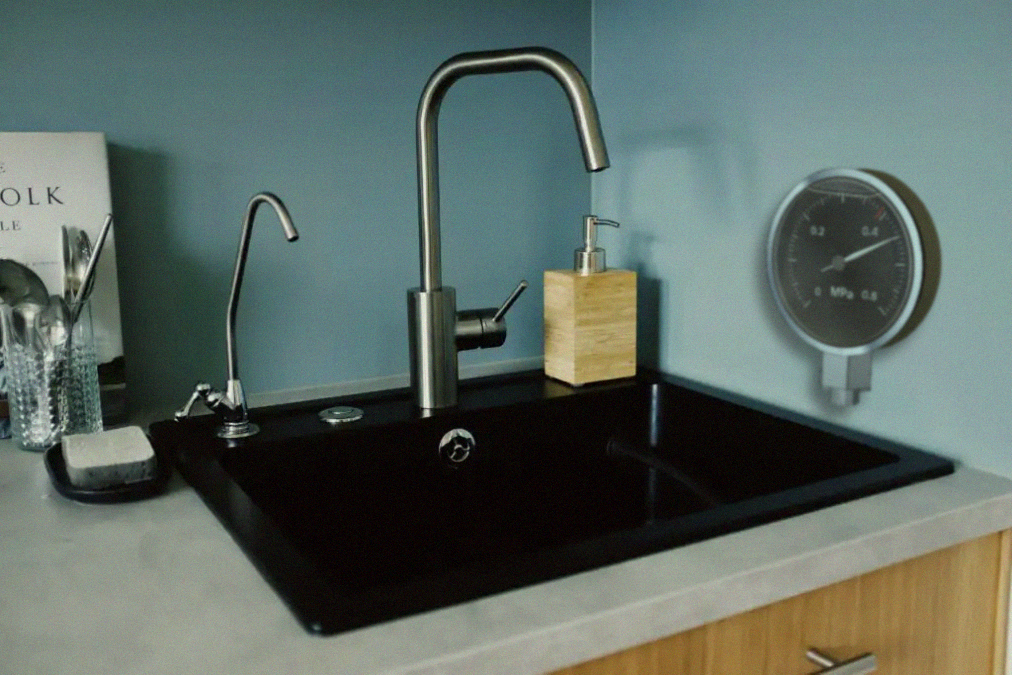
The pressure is 0.45MPa
